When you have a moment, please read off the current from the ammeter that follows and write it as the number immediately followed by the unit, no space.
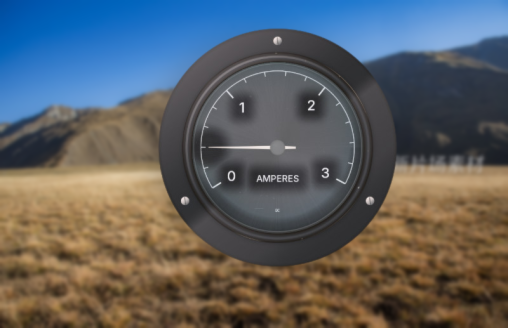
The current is 0.4A
